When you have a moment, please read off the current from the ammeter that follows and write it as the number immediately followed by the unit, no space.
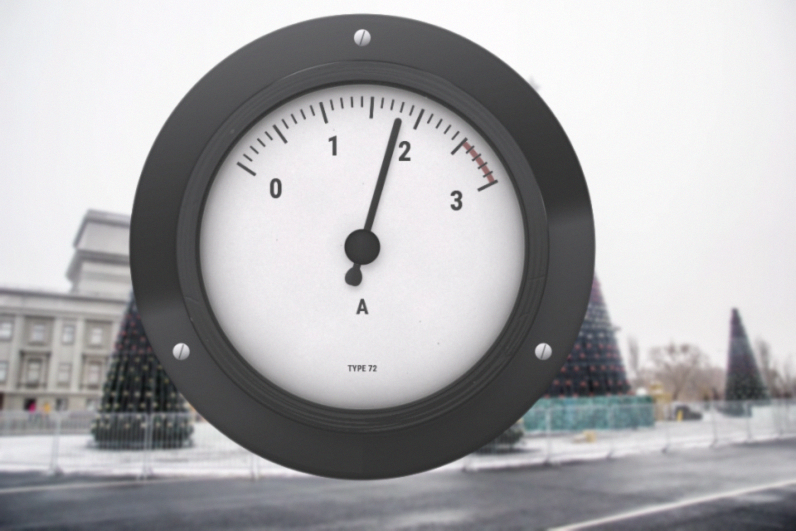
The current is 1.8A
